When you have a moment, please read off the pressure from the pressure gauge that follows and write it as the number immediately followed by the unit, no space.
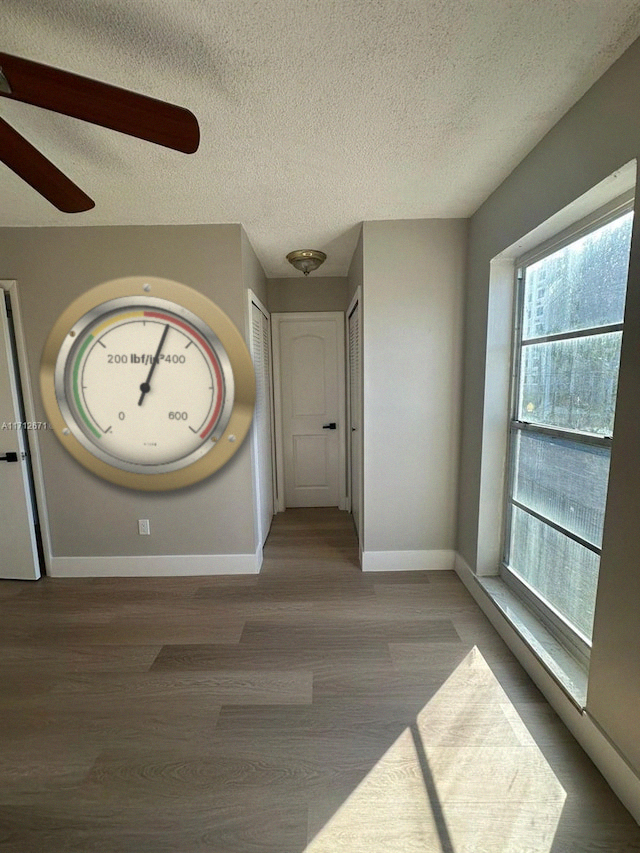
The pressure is 350psi
